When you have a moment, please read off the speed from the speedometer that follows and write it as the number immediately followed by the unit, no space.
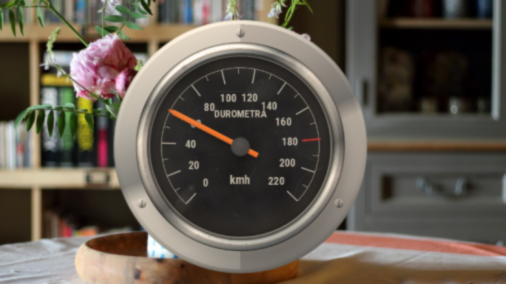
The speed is 60km/h
